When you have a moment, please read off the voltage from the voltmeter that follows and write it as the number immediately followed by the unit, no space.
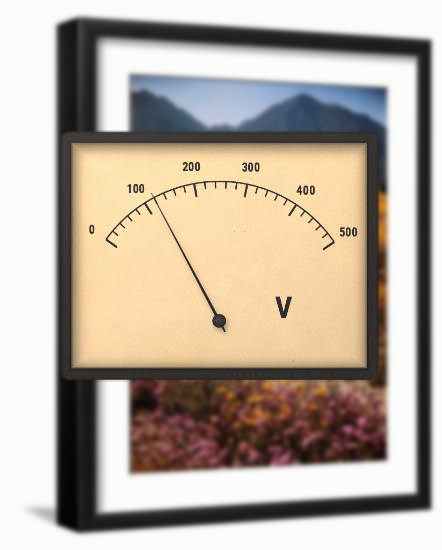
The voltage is 120V
